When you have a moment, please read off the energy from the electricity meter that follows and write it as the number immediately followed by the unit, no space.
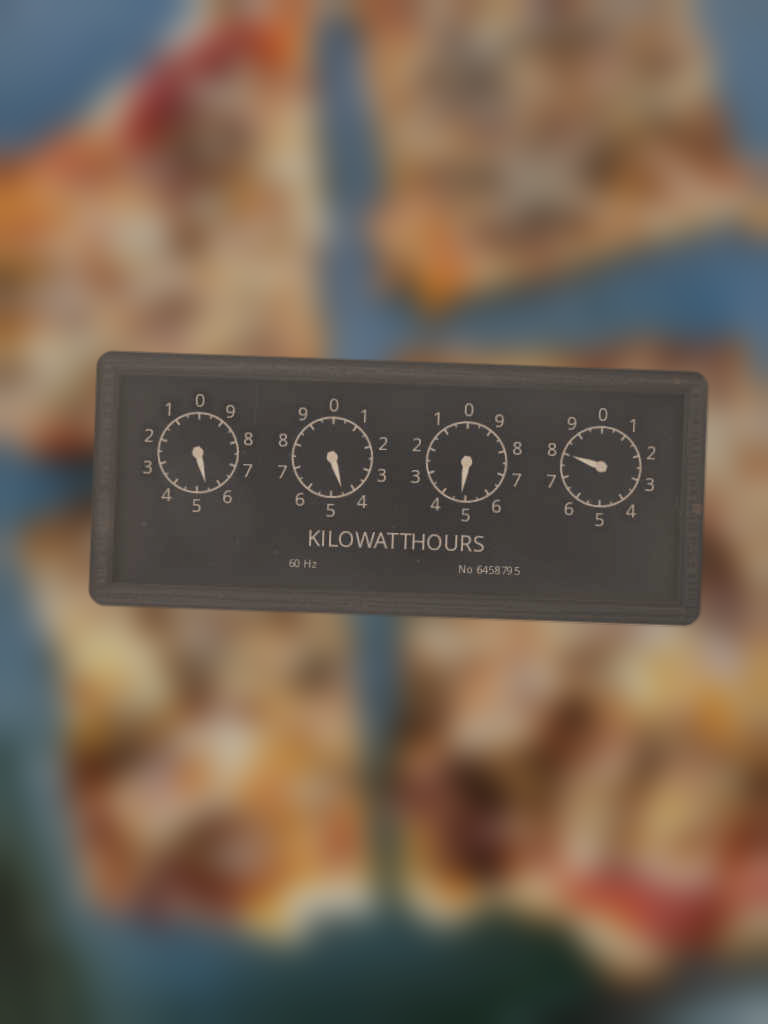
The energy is 5448kWh
